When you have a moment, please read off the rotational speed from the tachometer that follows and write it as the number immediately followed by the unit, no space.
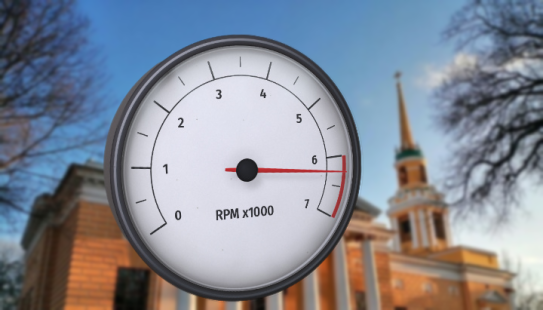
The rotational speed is 6250rpm
